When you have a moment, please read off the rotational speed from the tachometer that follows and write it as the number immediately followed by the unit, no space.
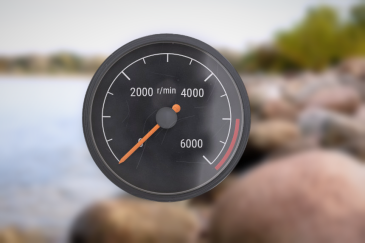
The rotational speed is 0rpm
